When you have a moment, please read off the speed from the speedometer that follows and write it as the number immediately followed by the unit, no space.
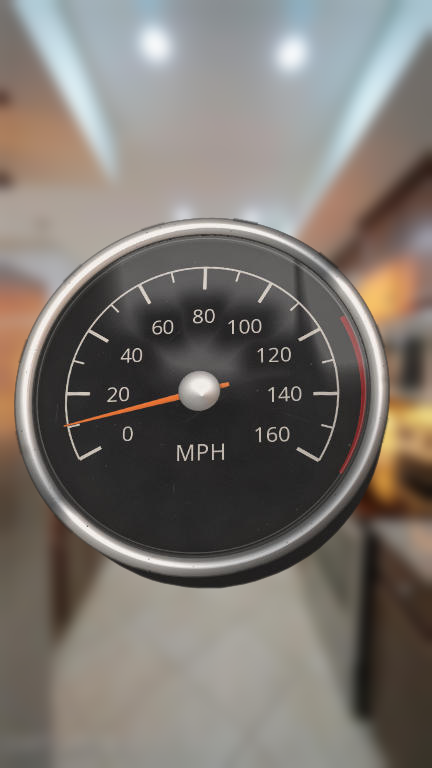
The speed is 10mph
